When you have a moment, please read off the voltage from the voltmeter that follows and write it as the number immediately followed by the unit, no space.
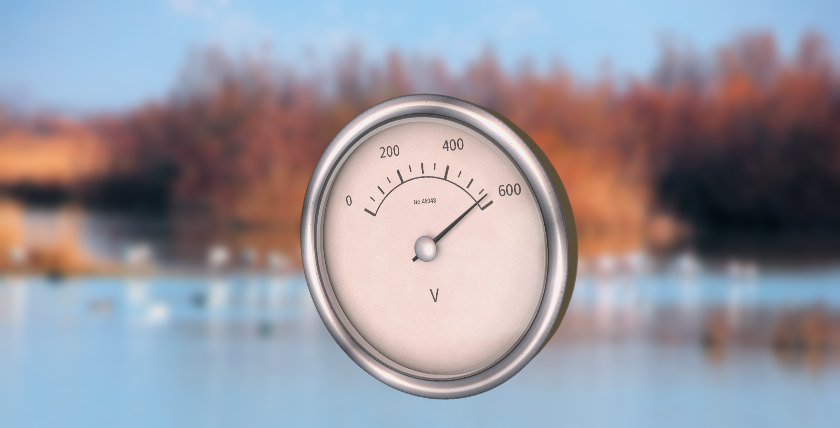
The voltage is 575V
